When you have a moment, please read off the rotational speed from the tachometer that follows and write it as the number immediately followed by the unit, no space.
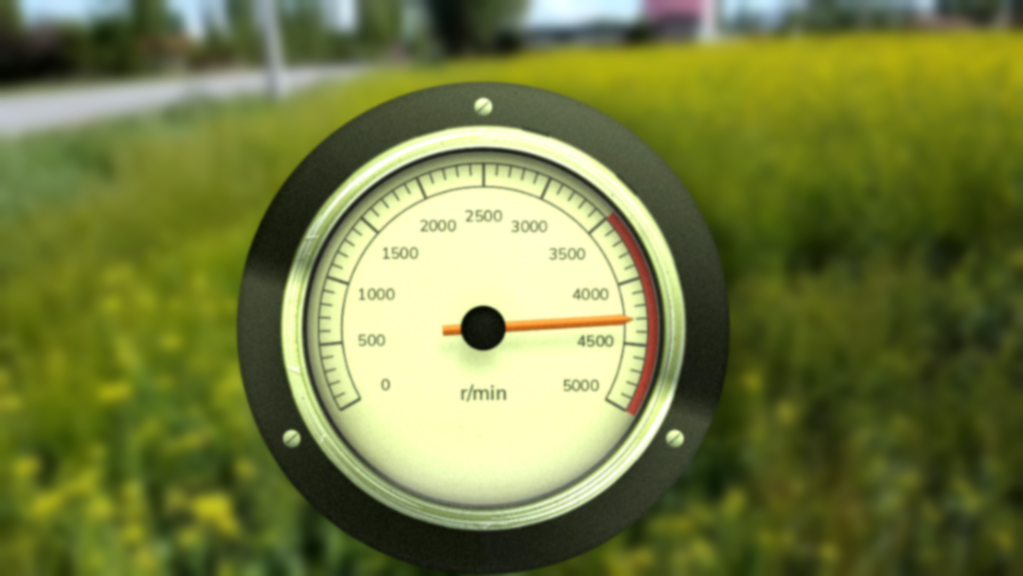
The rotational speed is 4300rpm
